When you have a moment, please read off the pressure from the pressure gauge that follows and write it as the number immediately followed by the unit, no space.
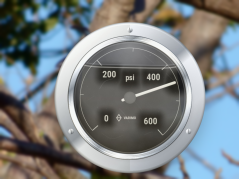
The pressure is 450psi
